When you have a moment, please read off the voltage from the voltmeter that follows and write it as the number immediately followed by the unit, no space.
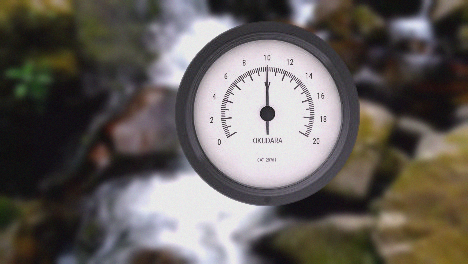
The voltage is 10V
